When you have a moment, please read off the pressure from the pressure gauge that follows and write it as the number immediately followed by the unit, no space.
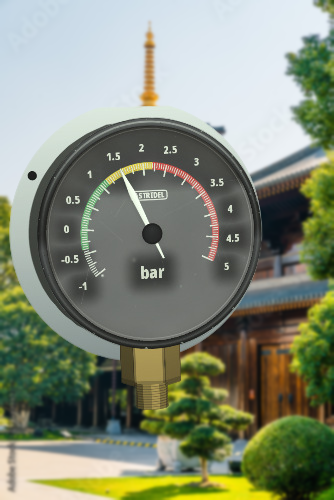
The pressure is 1.5bar
